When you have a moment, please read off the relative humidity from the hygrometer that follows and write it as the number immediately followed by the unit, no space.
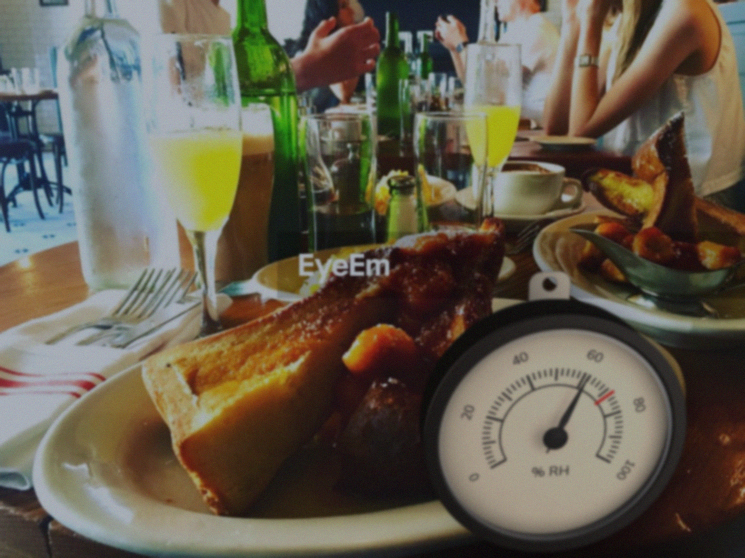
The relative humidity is 60%
